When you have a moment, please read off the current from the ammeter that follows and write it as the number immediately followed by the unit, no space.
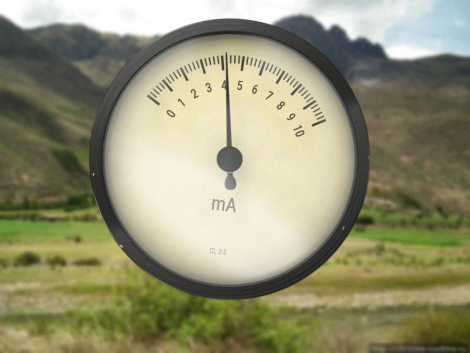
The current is 4.2mA
